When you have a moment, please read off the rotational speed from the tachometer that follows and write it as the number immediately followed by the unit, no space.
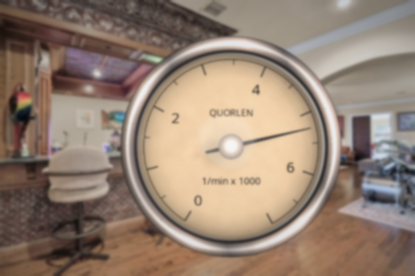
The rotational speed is 5250rpm
